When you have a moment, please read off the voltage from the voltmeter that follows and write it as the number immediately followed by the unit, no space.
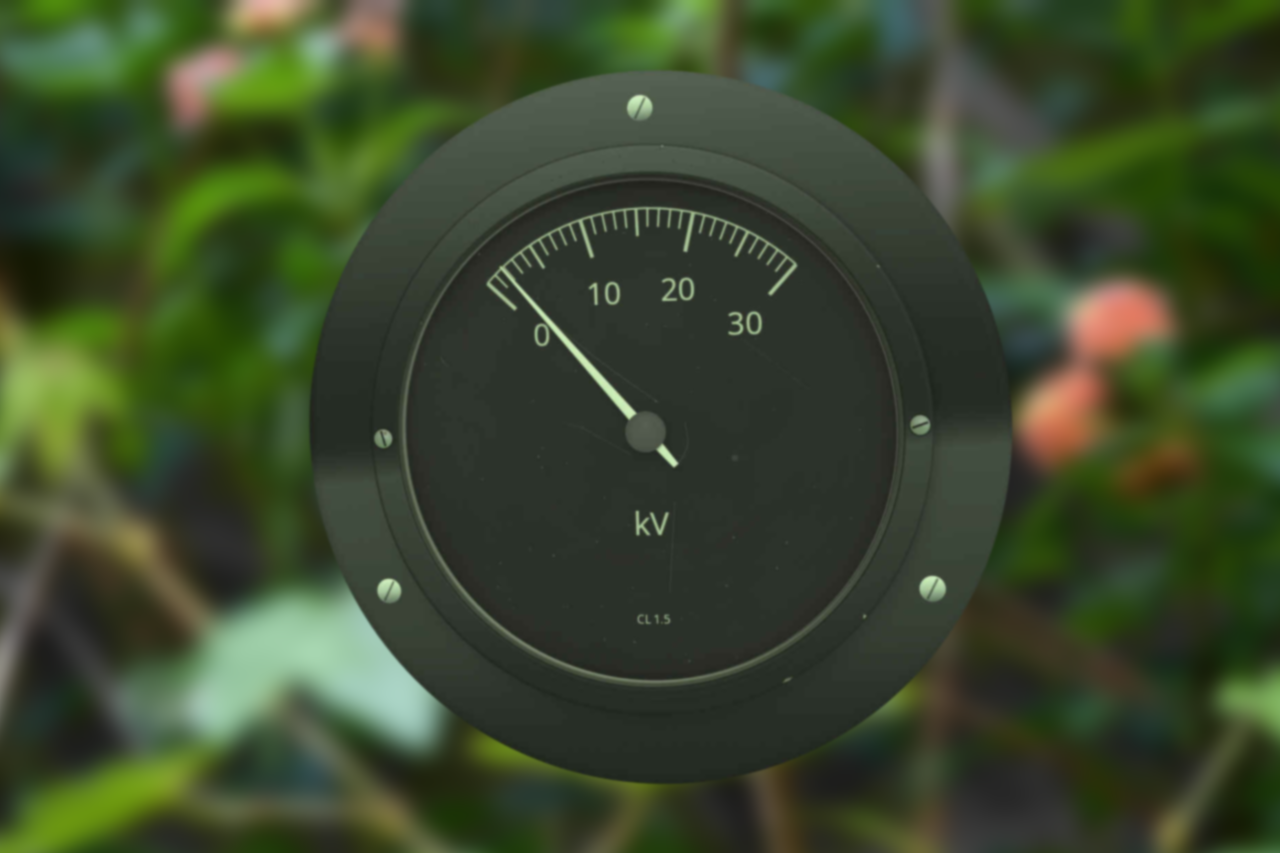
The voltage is 2kV
